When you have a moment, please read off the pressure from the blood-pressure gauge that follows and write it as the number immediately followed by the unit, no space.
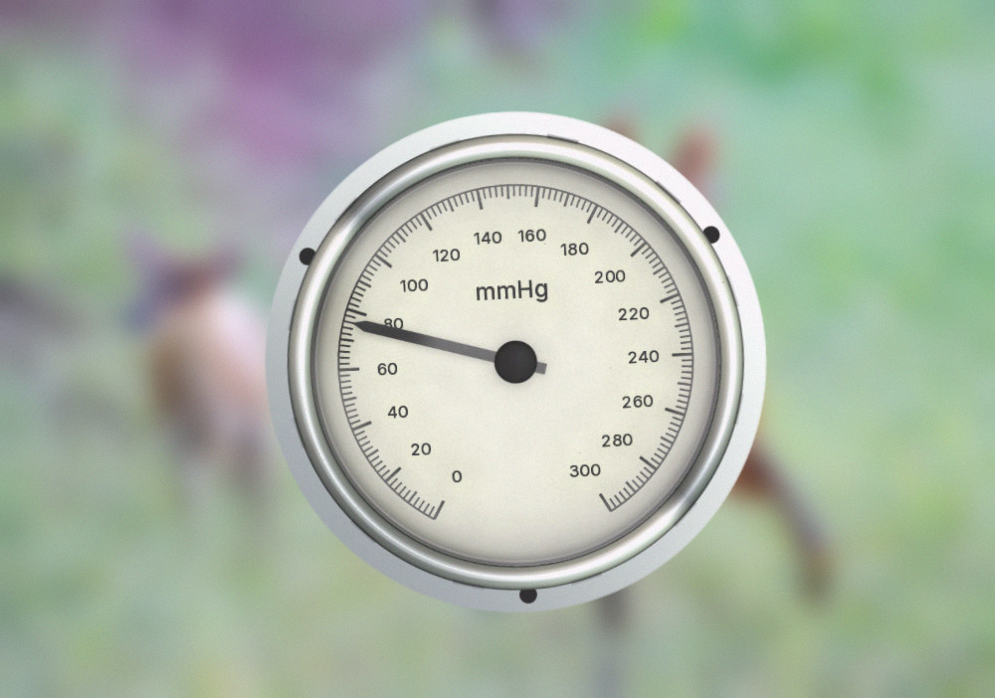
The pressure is 76mmHg
